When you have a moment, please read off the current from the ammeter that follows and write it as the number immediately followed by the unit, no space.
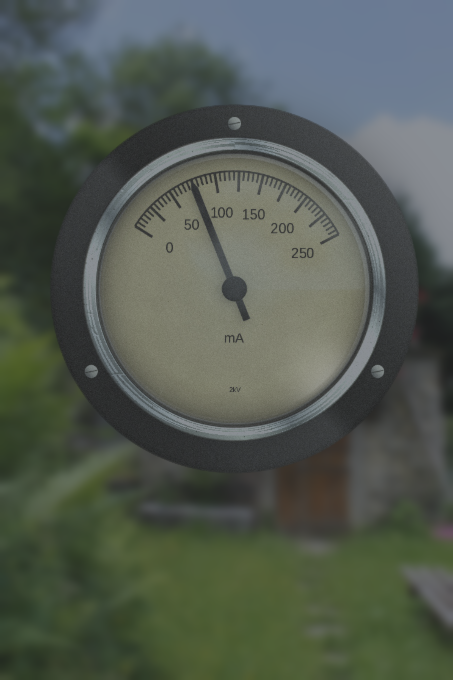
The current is 75mA
